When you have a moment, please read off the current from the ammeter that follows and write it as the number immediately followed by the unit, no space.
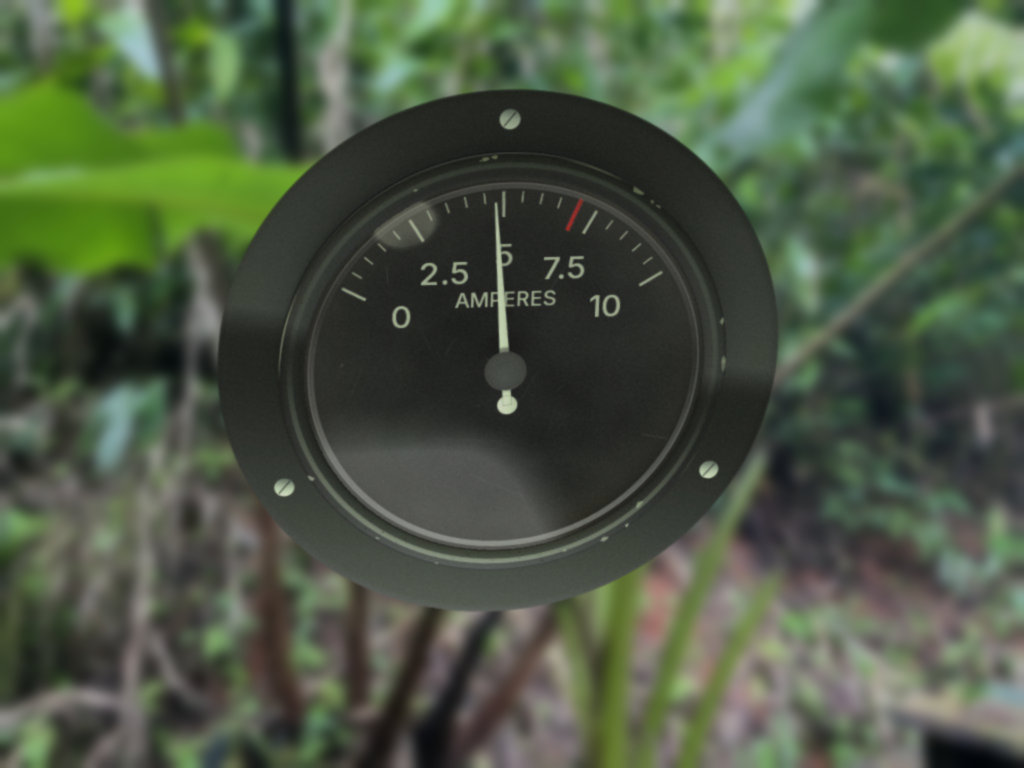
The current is 4.75A
